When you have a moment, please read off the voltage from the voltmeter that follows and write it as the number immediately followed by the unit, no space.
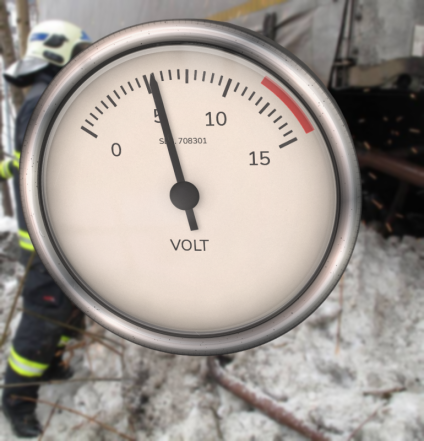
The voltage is 5.5V
